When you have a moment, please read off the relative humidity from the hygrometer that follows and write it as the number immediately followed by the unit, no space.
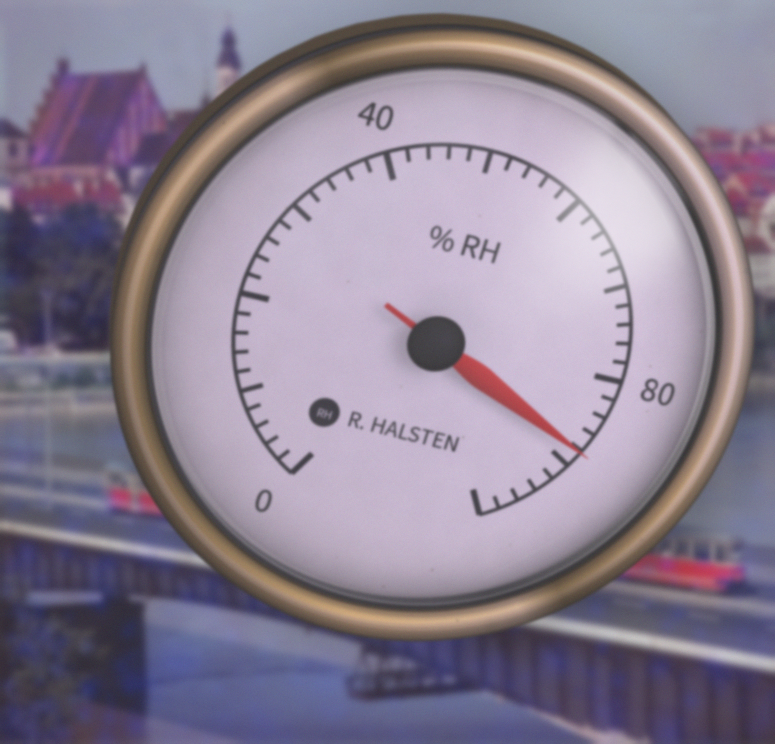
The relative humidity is 88%
